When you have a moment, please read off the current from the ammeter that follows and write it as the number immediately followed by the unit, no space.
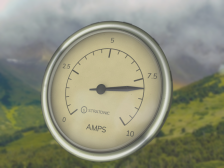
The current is 8A
